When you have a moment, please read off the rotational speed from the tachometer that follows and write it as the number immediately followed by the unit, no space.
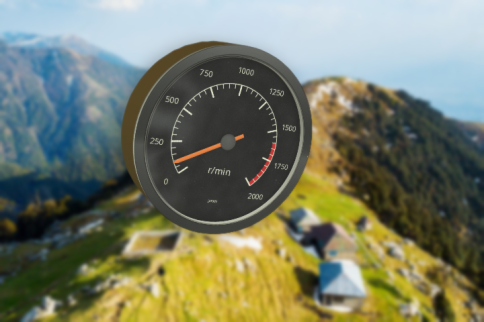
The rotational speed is 100rpm
